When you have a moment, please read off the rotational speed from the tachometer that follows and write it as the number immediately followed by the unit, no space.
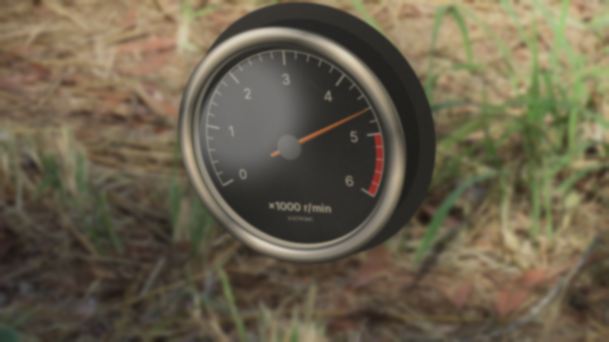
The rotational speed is 4600rpm
